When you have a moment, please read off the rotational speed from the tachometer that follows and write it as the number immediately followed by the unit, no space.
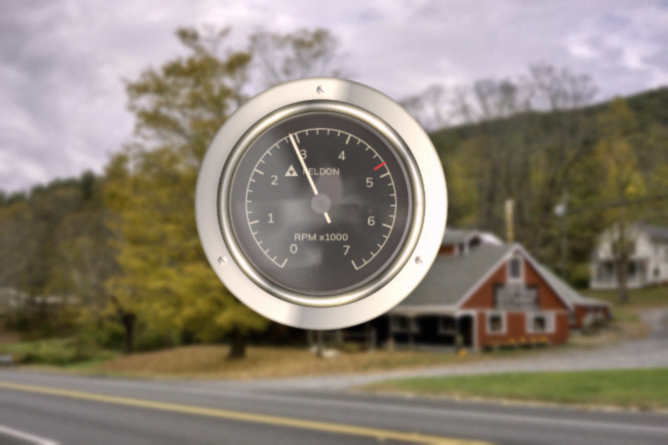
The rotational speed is 2900rpm
